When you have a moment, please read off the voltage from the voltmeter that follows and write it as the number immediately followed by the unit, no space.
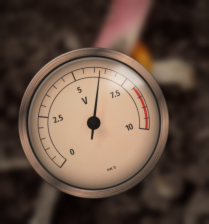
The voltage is 6.25V
